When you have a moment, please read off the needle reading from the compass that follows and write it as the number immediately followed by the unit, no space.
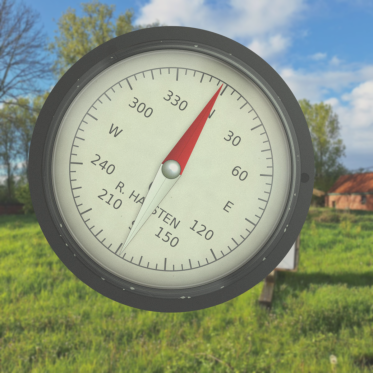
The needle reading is 357.5°
